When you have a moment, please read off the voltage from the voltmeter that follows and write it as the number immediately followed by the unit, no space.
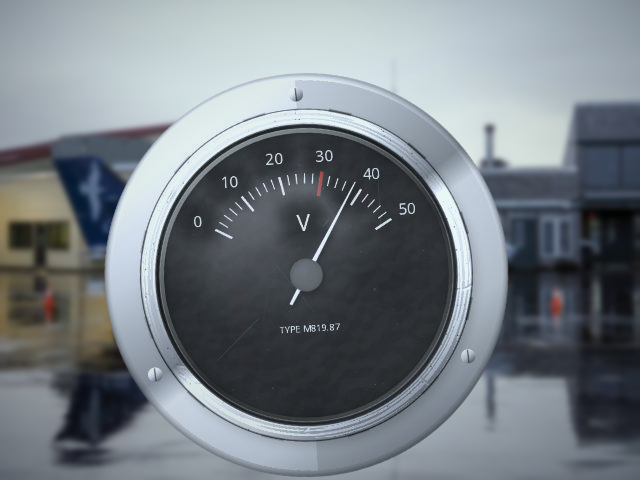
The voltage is 38V
